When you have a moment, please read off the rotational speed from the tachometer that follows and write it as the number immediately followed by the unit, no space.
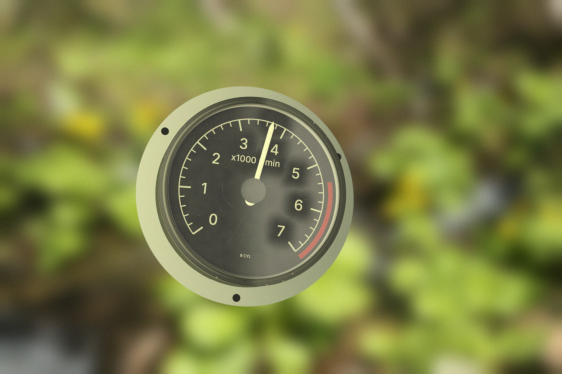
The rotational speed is 3700rpm
